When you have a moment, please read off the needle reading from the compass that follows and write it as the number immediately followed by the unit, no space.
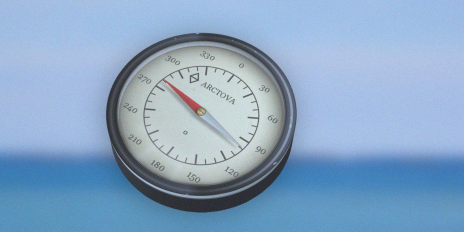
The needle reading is 280°
